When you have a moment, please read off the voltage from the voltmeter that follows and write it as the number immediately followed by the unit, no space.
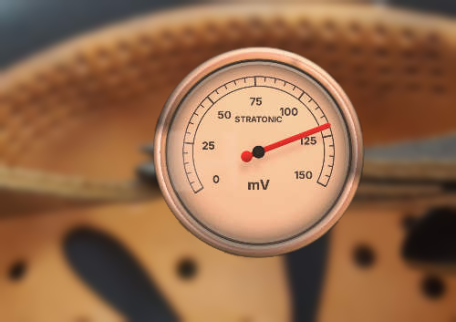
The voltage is 120mV
